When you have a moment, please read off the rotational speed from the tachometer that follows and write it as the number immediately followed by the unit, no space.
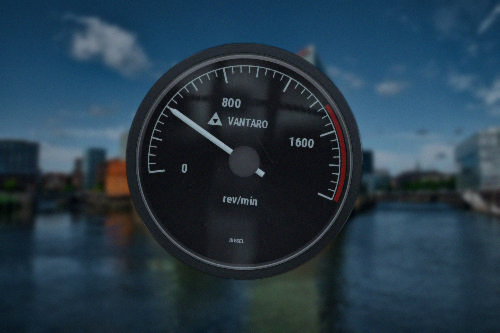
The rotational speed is 400rpm
